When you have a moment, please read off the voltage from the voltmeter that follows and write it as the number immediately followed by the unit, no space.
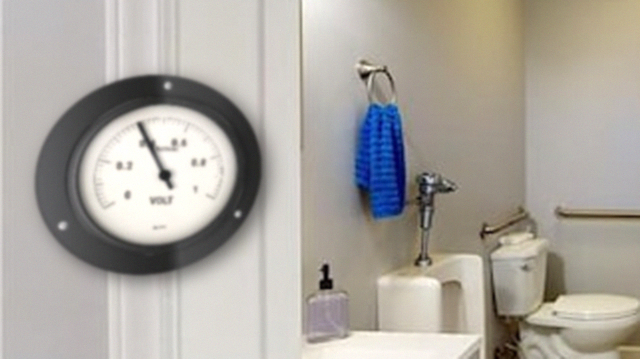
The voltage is 0.4V
